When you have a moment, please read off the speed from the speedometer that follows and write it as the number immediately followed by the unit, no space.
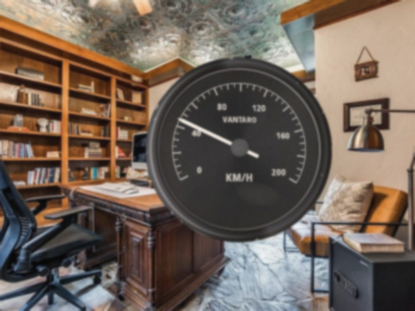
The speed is 45km/h
